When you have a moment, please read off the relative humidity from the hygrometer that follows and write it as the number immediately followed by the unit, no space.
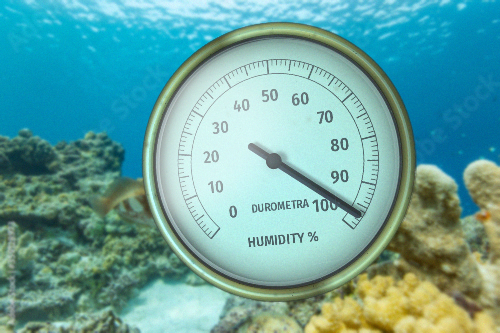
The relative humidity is 97%
